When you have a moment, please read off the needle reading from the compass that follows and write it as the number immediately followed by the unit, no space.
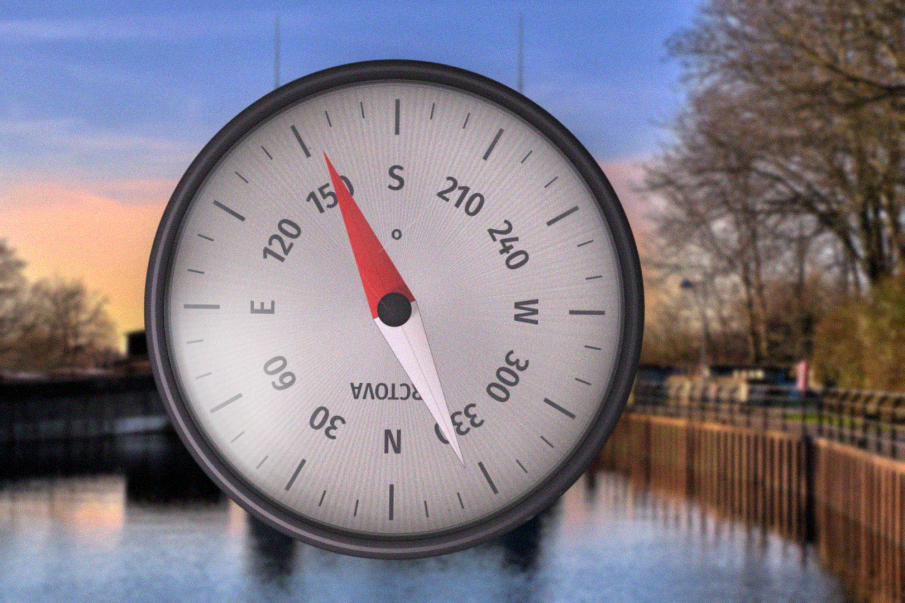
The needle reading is 155°
